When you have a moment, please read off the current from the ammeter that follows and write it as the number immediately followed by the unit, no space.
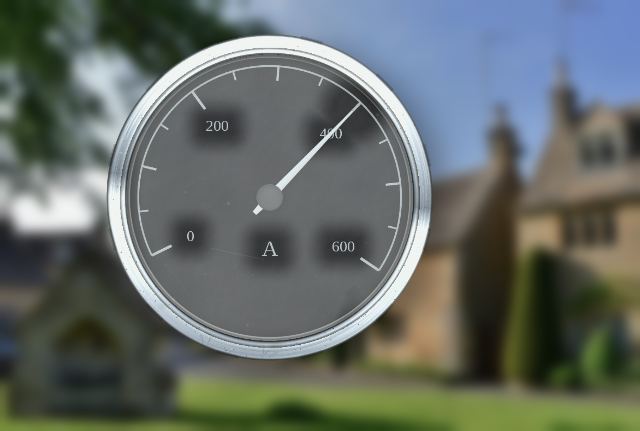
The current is 400A
